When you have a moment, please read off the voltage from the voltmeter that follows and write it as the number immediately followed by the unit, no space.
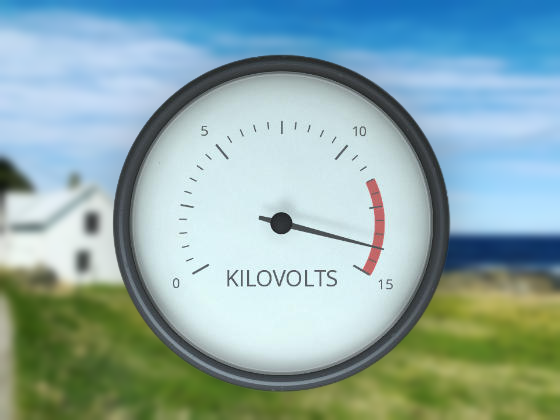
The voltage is 14kV
